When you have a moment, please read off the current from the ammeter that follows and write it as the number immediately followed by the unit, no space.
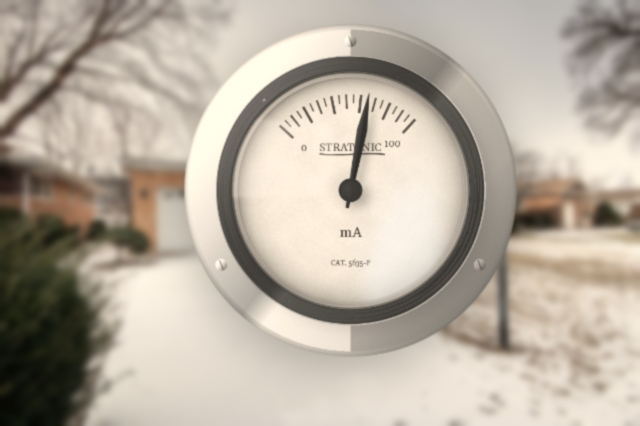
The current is 65mA
